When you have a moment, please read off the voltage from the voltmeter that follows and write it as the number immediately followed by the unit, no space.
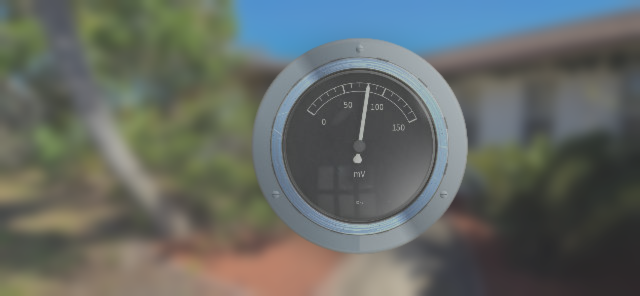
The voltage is 80mV
